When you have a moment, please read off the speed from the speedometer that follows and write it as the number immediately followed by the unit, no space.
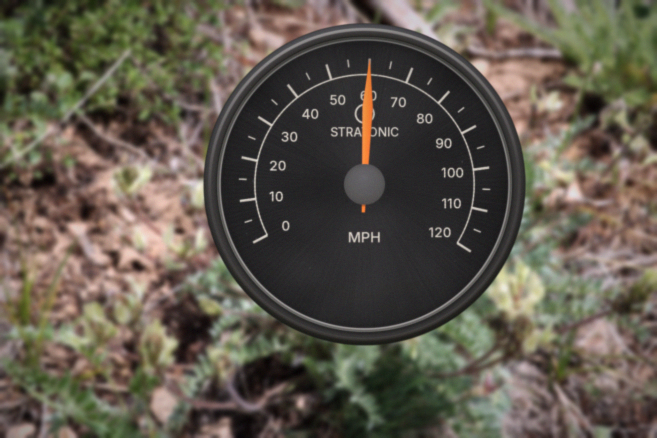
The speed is 60mph
